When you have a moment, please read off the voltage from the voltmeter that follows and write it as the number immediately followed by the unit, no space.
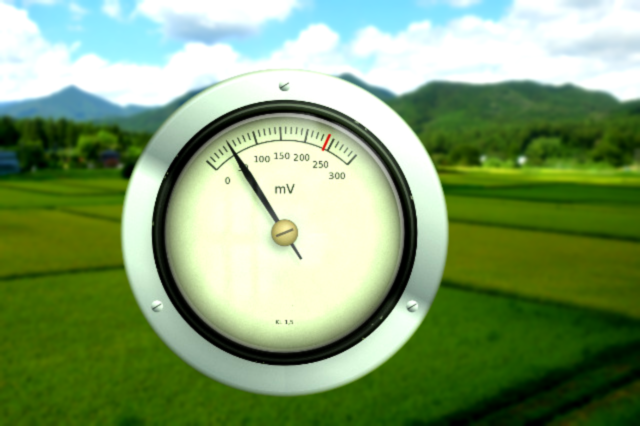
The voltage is 50mV
